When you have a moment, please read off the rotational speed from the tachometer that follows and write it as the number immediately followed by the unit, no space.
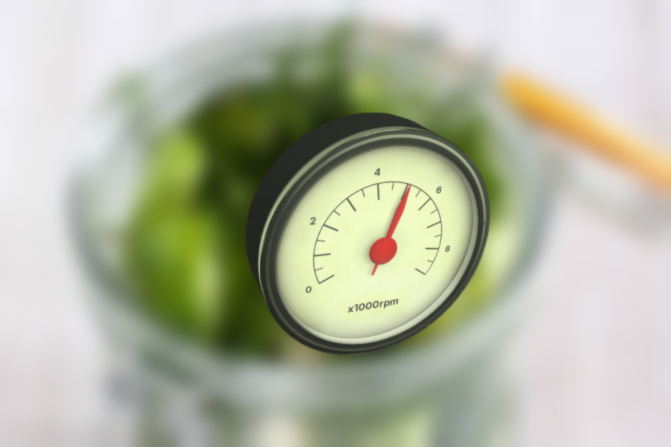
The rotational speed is 5000rpm
